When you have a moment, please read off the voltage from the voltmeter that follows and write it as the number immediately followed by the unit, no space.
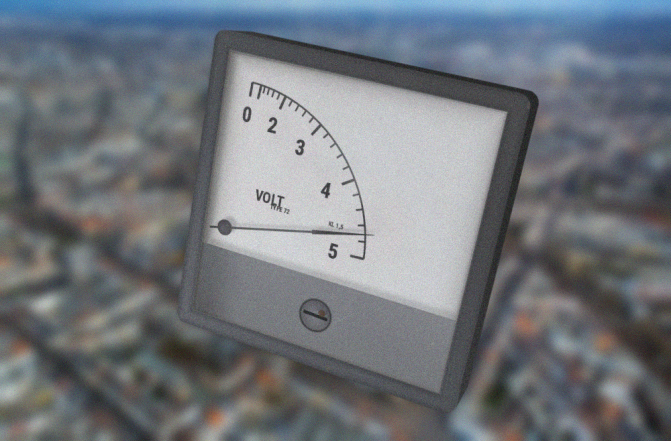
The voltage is 4.7V
